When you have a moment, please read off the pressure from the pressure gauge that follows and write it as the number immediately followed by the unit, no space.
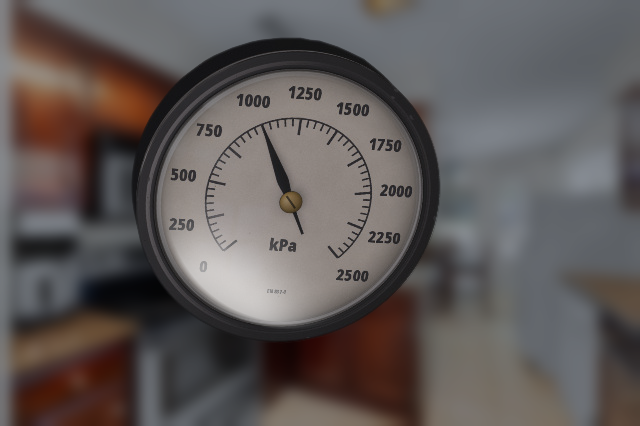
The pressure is 1000kPa
